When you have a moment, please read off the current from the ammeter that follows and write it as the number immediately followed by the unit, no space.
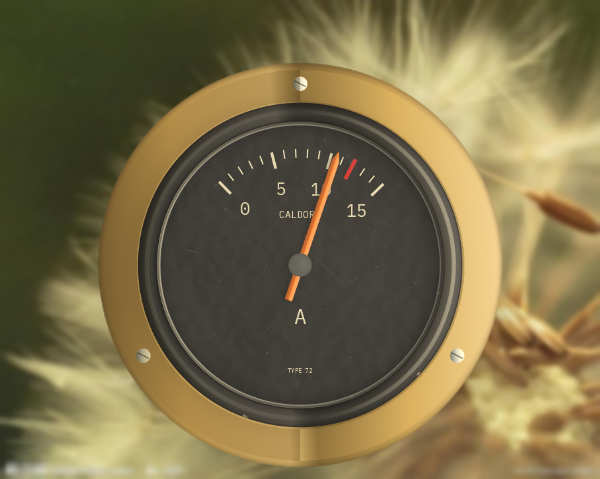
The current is 10.5A
